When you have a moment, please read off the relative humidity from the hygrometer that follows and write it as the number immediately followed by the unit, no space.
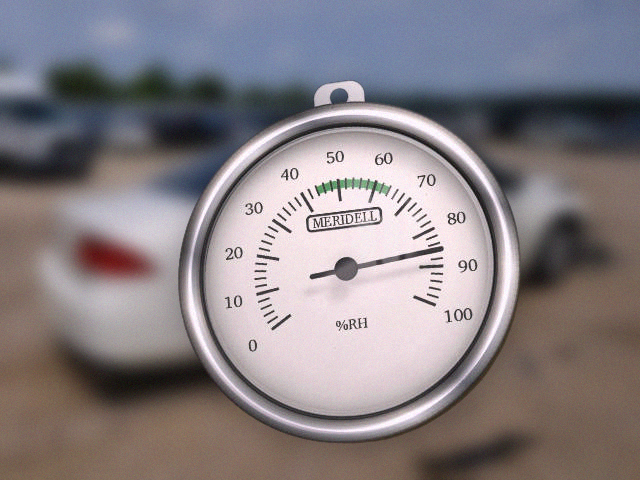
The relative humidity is 86%
